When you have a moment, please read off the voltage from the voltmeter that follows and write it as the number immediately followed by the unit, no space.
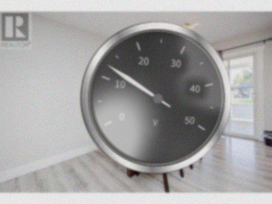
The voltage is 12.5V
